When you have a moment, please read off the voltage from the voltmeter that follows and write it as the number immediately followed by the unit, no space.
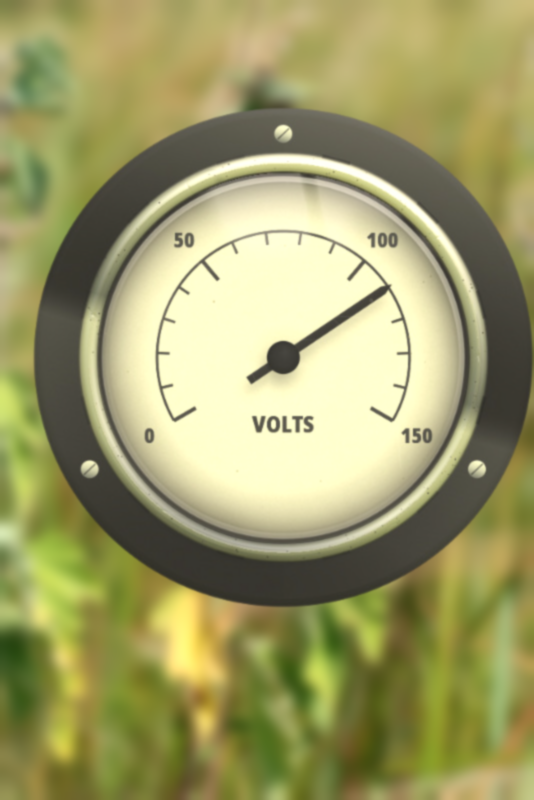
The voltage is 110V
